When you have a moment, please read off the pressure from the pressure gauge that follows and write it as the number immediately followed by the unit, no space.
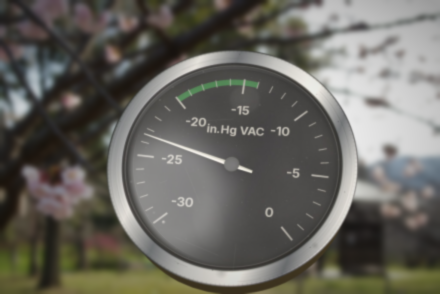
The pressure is -23.5inHg
